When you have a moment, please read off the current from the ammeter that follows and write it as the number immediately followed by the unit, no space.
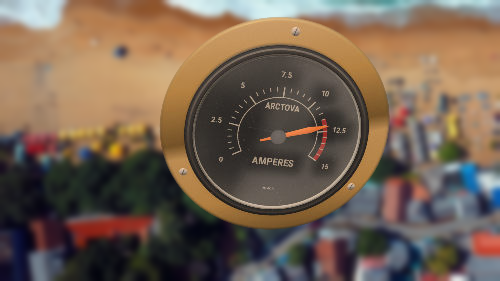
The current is 12A
